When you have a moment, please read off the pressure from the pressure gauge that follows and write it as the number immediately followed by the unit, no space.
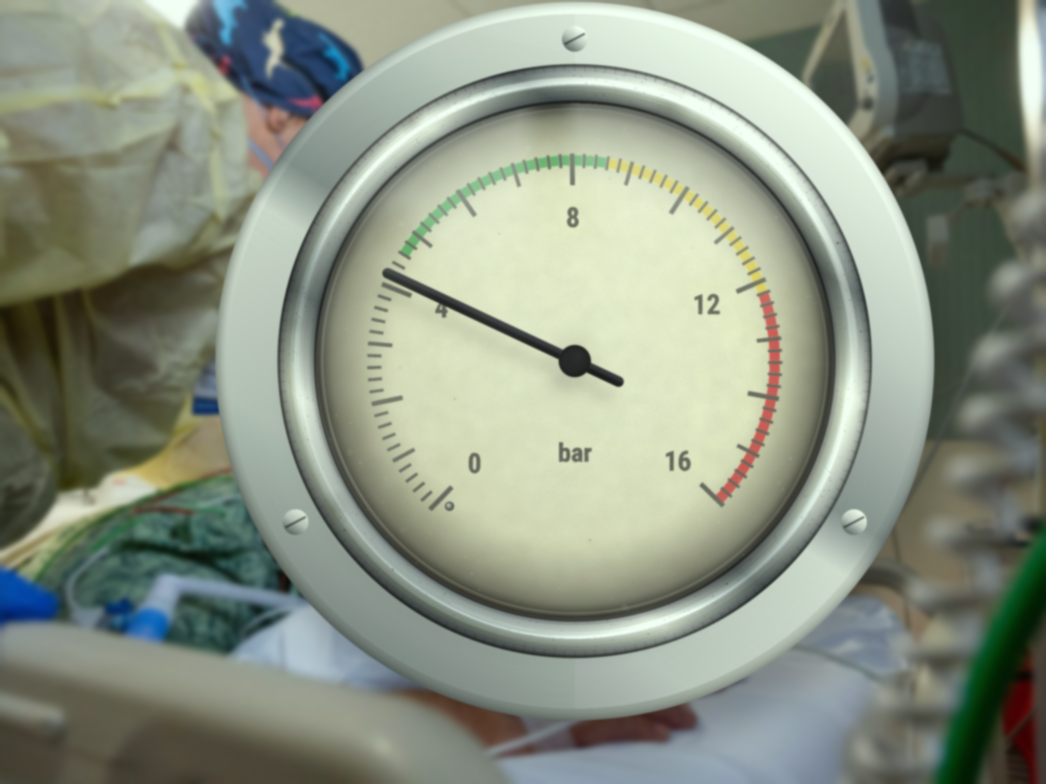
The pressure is 4.2bar
